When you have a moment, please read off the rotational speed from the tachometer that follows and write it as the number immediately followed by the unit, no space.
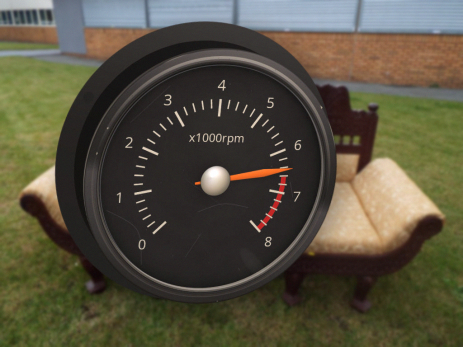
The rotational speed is 6400rpm
